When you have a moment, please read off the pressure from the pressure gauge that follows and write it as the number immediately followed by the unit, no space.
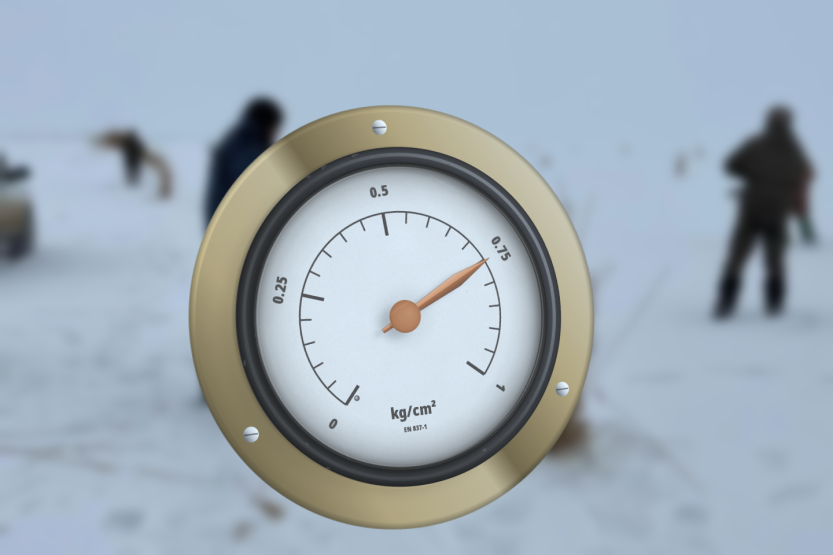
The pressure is 0.75kg/cm²
